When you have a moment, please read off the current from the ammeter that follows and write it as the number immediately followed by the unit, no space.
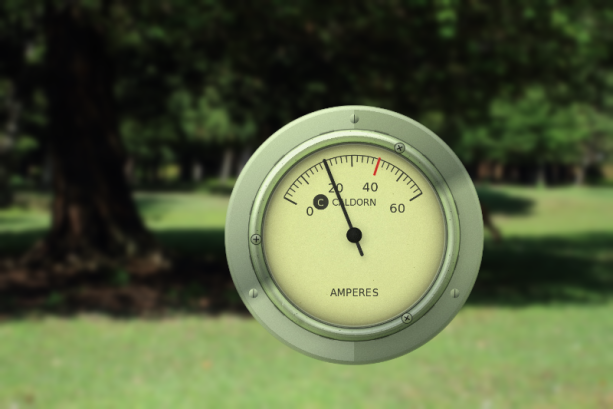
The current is 20A
